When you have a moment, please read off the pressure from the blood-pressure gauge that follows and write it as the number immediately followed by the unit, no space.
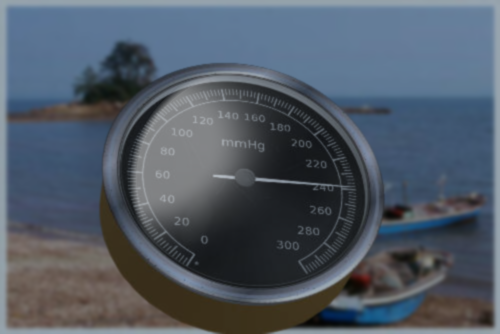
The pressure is 240mmHg
